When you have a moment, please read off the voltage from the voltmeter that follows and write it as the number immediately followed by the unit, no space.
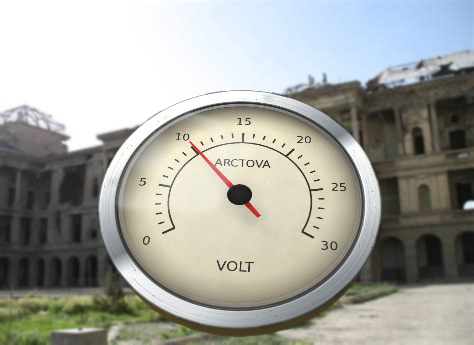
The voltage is 10V
